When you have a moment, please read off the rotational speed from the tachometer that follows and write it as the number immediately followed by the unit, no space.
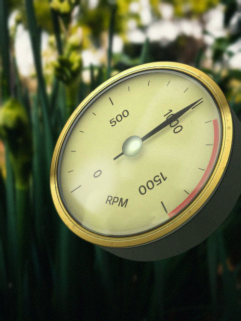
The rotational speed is 1000rpm
